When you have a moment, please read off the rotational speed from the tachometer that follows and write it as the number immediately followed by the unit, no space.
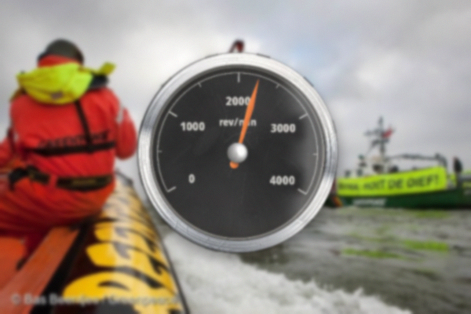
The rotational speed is 2250rpm
